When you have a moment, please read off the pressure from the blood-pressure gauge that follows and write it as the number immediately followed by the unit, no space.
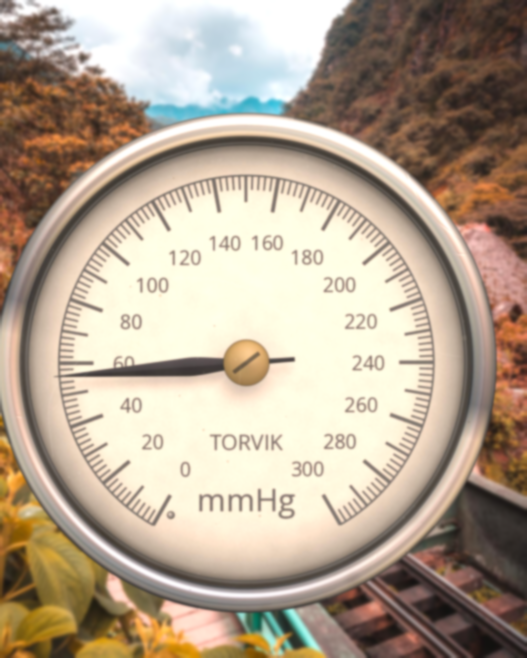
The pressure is 56mmHg
